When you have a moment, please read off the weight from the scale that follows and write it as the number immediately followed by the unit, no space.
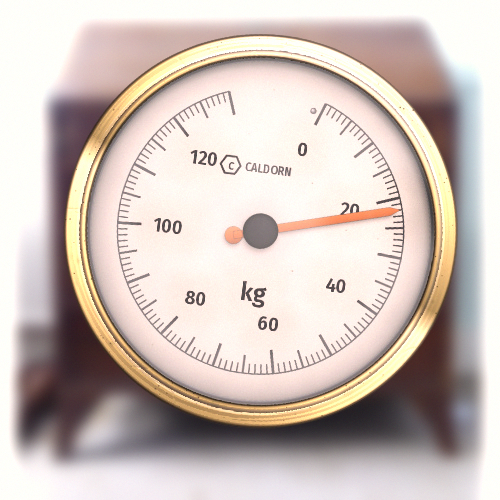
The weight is 22kg
